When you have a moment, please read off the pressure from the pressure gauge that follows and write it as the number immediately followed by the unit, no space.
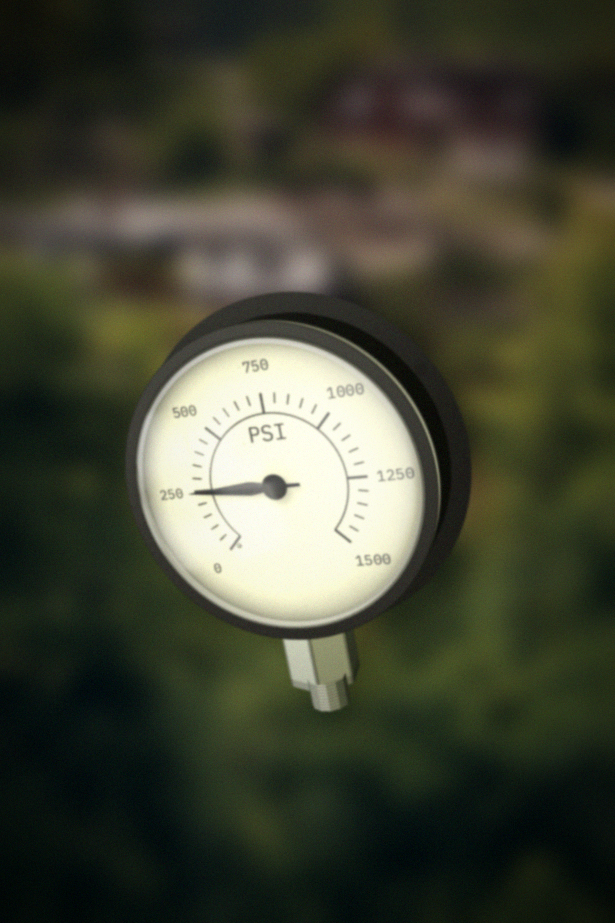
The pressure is 250psi
